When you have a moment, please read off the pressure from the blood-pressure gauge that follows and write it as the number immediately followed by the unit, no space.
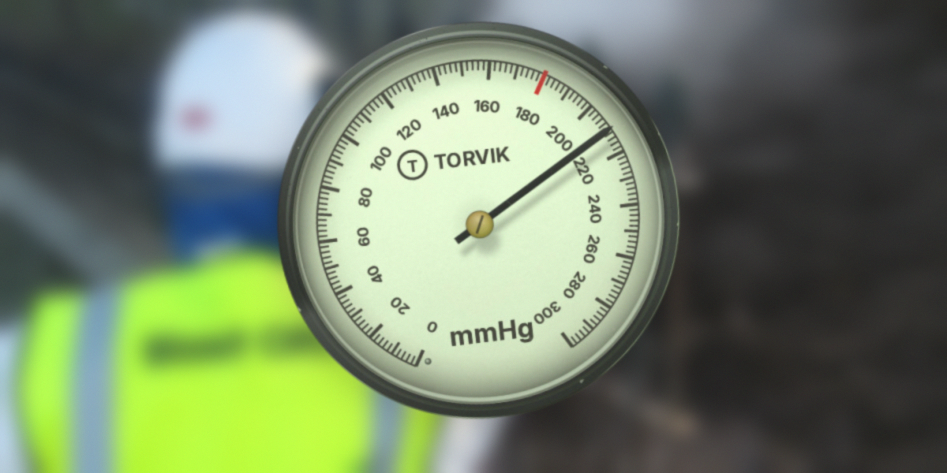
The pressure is 210mmHg
